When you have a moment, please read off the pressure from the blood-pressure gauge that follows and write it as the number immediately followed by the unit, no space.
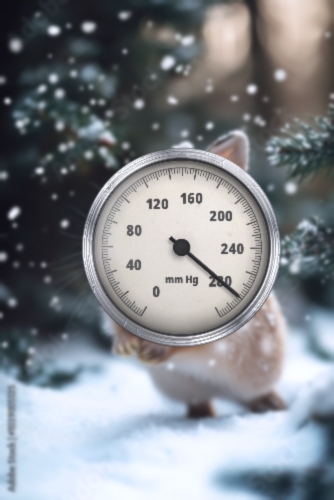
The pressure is 280mmHg
